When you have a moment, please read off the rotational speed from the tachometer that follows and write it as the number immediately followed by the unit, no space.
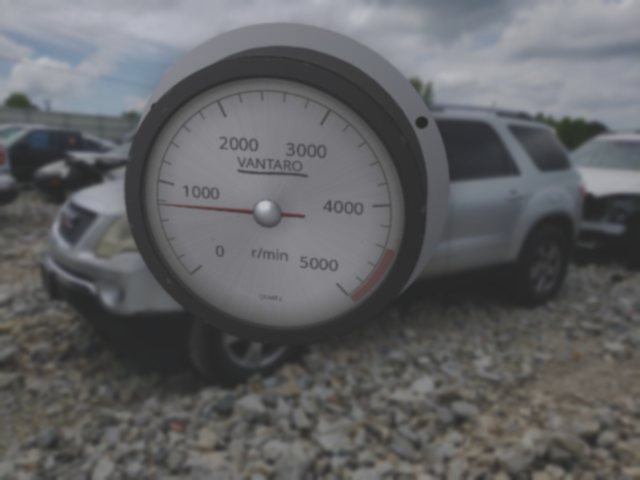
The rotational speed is 800rpm
